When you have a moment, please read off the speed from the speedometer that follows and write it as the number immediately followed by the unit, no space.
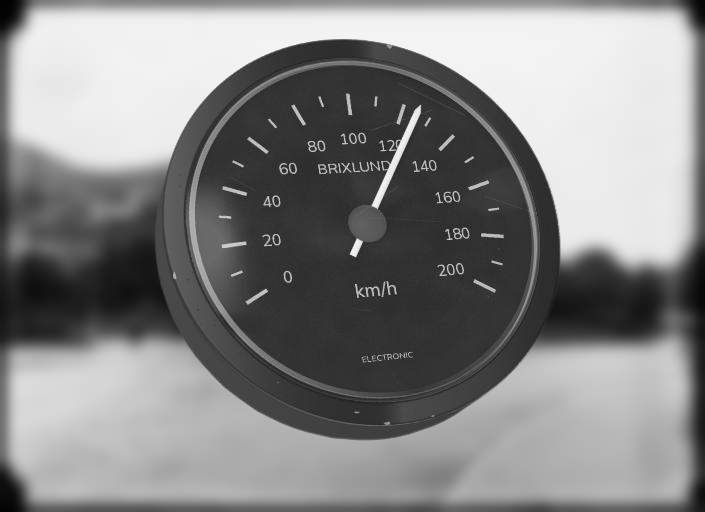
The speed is 125km/h
